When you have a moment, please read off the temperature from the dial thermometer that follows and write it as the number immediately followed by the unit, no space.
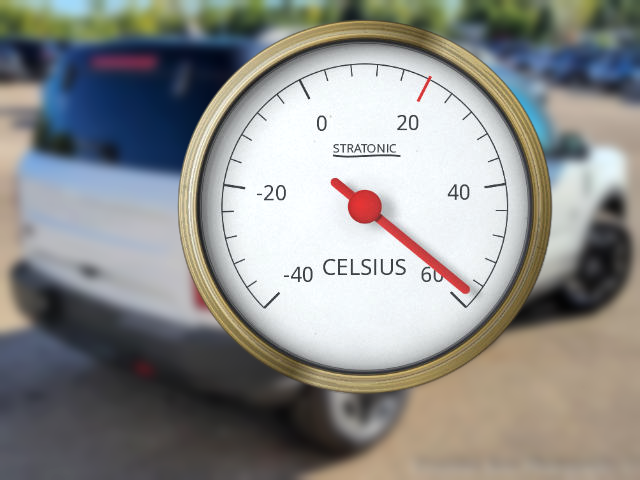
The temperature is 58°C
